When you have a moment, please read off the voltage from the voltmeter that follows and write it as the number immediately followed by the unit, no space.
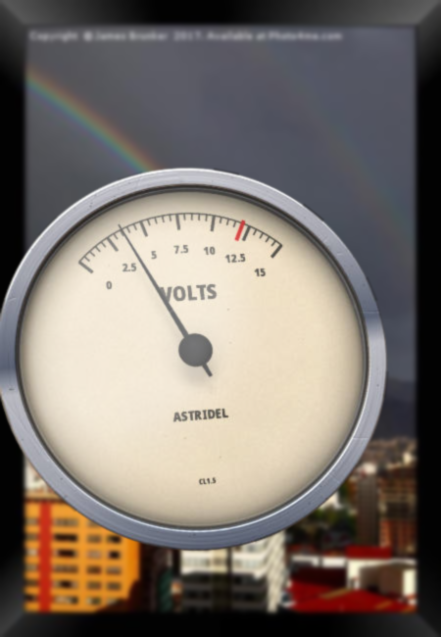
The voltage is 3.5V
